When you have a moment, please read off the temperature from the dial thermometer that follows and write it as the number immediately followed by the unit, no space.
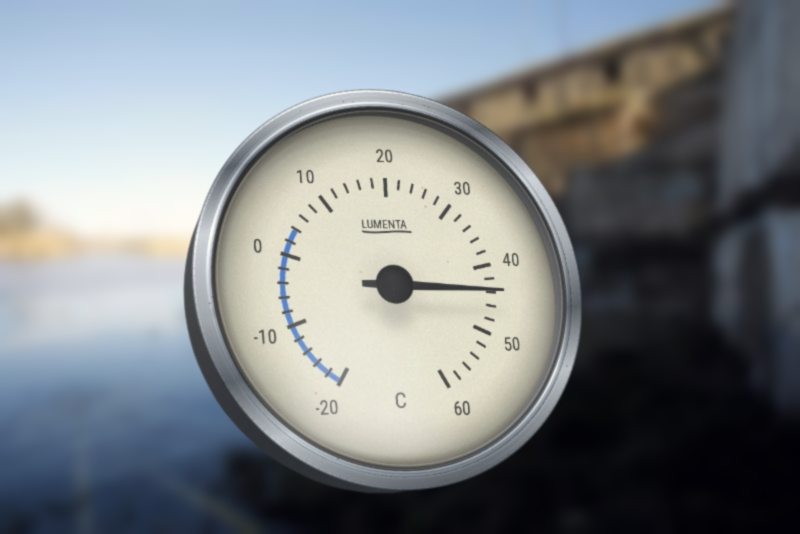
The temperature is 44°C
